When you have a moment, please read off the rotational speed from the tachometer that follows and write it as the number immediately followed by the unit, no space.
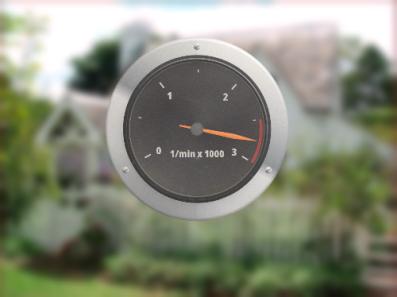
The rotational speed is 2750rpm
